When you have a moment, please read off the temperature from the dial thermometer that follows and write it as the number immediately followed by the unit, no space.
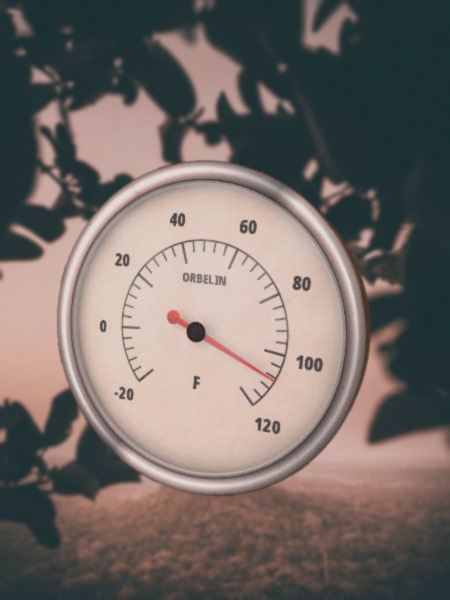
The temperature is 108°F
